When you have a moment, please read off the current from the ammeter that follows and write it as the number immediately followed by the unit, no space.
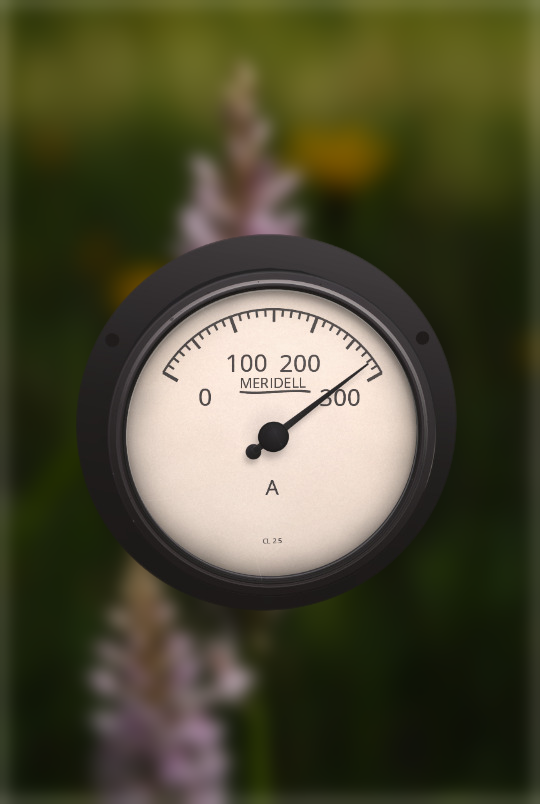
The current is 280A
